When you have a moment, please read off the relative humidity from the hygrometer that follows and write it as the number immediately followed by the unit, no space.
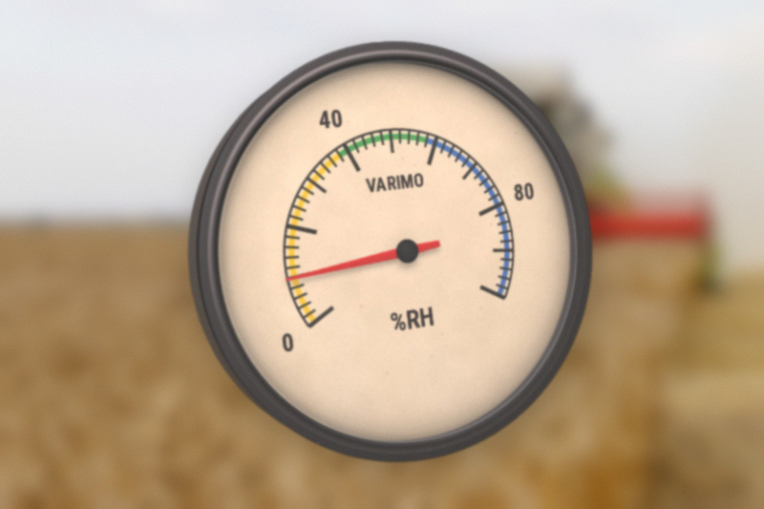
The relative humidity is 10%
